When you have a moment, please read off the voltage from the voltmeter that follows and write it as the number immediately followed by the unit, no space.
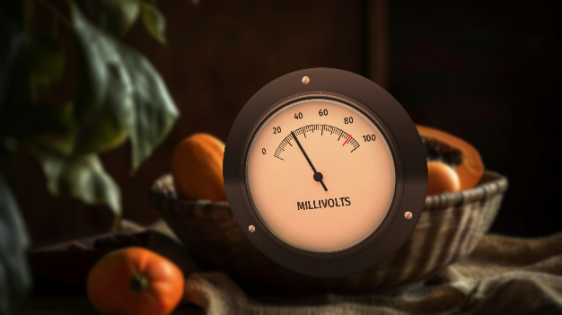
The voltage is 30mV
